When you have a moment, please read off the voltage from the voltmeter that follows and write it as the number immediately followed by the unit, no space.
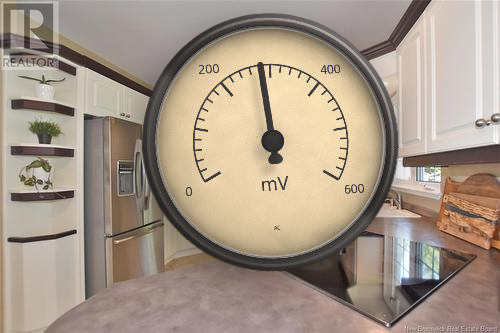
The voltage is 280mV
